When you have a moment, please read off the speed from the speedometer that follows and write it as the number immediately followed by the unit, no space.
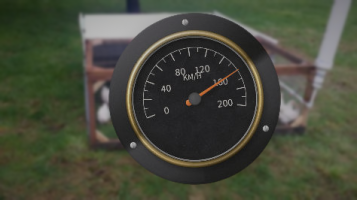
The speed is 160km/h
